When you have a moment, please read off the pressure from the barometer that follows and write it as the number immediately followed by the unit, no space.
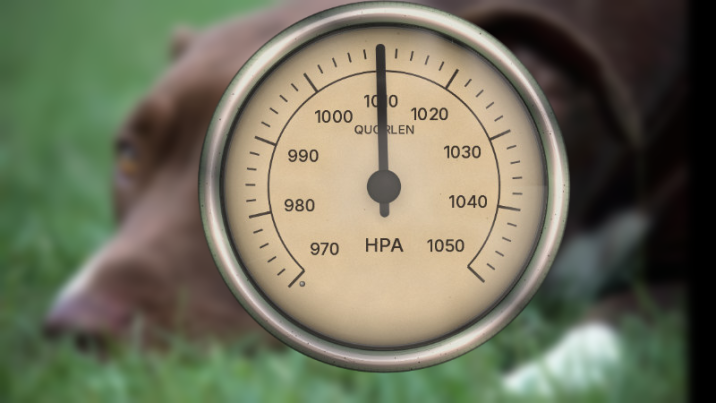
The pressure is 1010hPa
